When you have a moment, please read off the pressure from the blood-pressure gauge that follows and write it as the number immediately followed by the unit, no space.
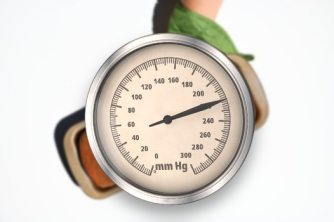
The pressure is 220mmHg
